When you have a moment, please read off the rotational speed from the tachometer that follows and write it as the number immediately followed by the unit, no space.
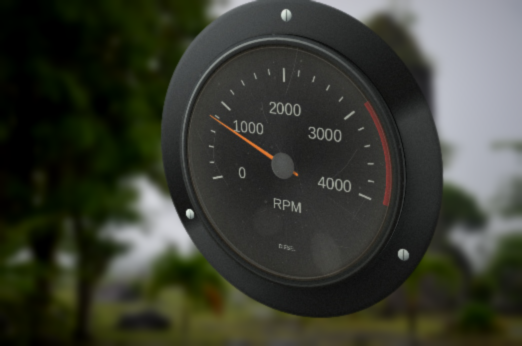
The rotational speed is 800rpm
